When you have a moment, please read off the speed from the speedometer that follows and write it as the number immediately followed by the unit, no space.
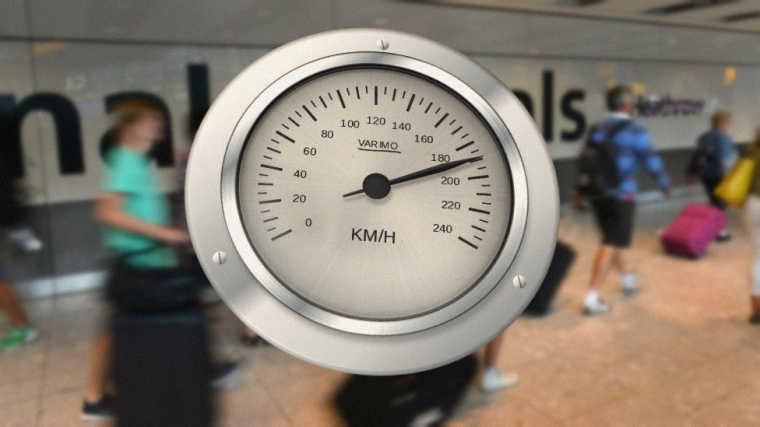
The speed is 190km/h
